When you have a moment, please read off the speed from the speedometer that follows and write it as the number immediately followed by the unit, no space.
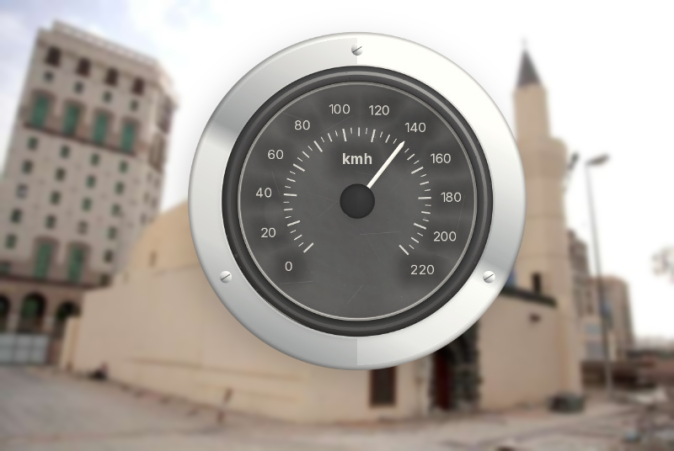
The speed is 140km/h
